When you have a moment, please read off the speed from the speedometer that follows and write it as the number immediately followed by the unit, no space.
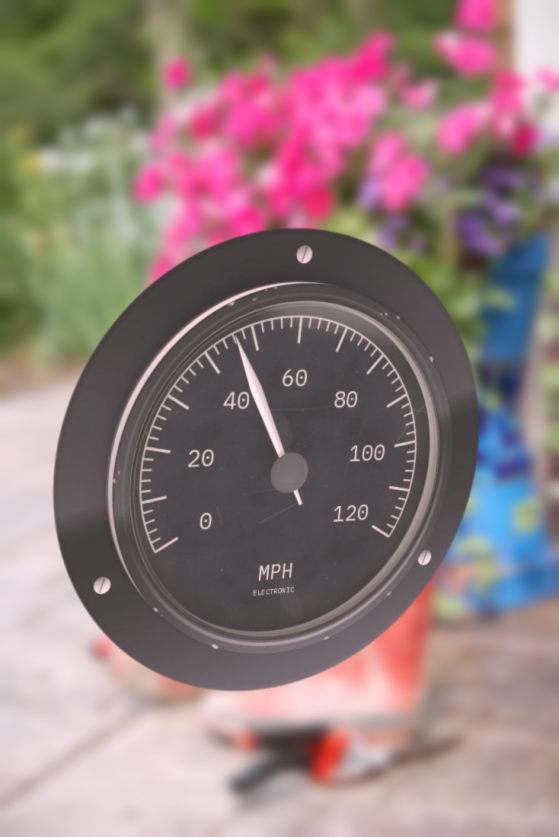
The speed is 46mph
